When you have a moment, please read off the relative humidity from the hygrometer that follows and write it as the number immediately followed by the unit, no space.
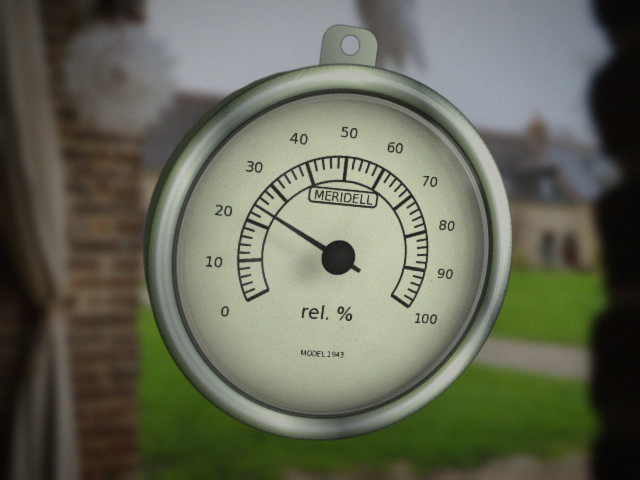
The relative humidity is 24%
